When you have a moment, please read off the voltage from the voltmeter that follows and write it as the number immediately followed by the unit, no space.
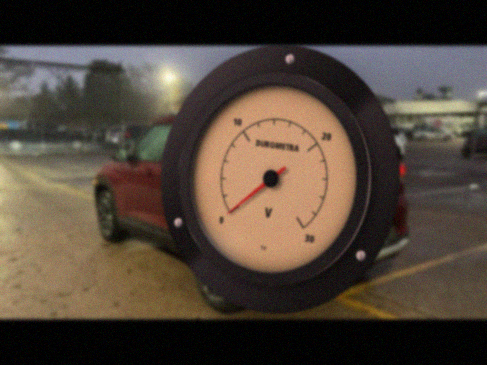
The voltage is 0V
